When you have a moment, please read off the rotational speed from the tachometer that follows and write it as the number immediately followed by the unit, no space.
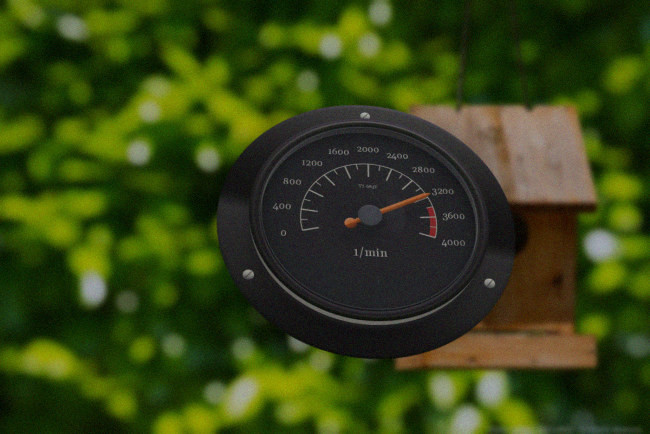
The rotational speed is 3200rpm
